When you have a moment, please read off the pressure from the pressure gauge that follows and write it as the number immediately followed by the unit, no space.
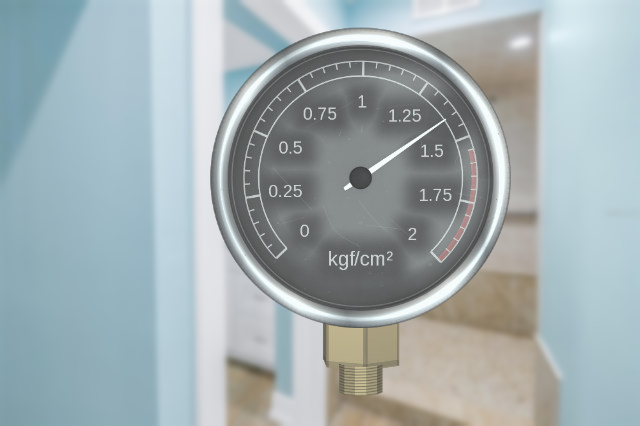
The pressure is 1.4kg/cm²
